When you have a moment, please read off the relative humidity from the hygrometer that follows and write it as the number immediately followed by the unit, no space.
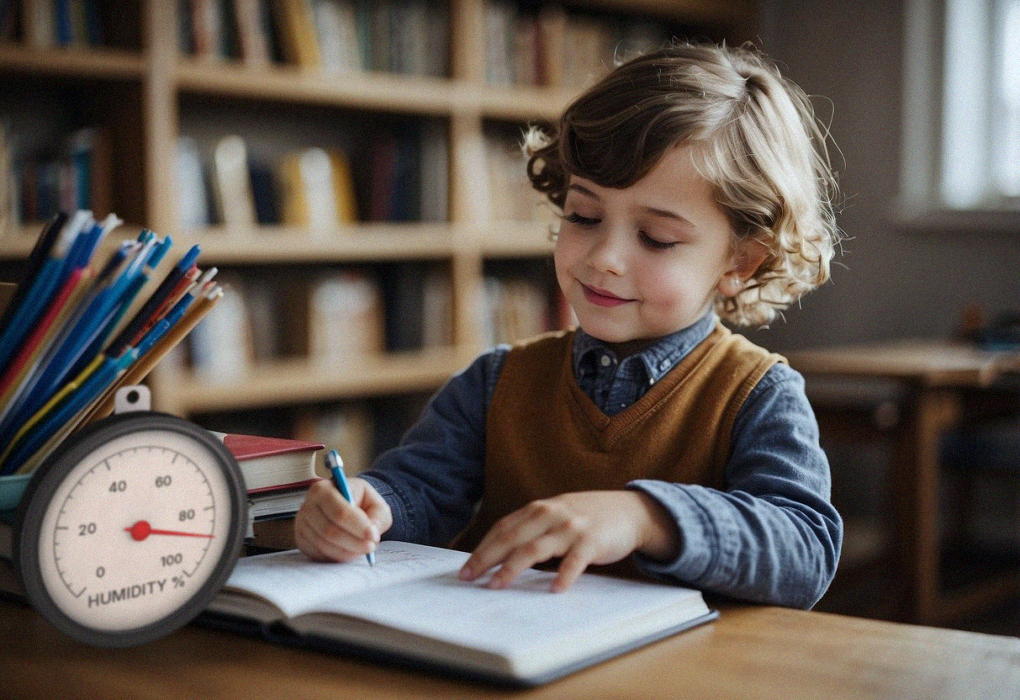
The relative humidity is 88%
